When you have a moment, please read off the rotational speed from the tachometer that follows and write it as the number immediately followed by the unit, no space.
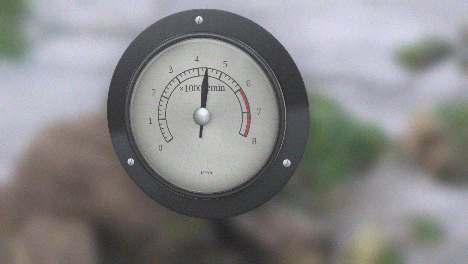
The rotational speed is 4400rpm
